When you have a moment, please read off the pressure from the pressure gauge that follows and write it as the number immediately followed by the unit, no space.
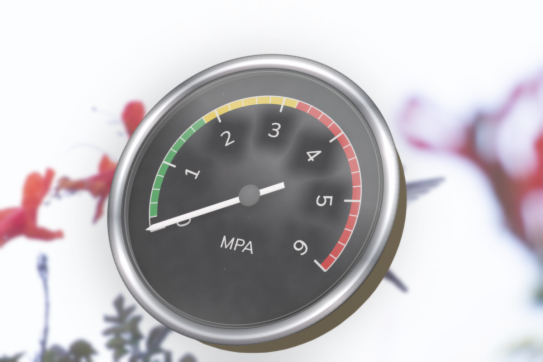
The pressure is 0MPa
